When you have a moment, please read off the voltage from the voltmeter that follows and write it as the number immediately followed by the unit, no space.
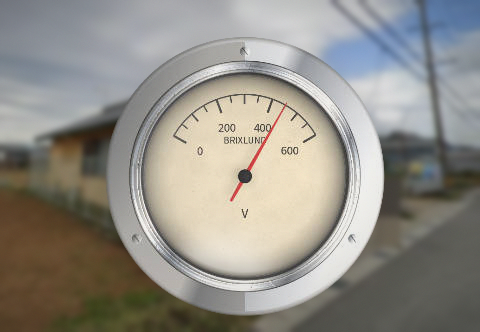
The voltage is 450V
